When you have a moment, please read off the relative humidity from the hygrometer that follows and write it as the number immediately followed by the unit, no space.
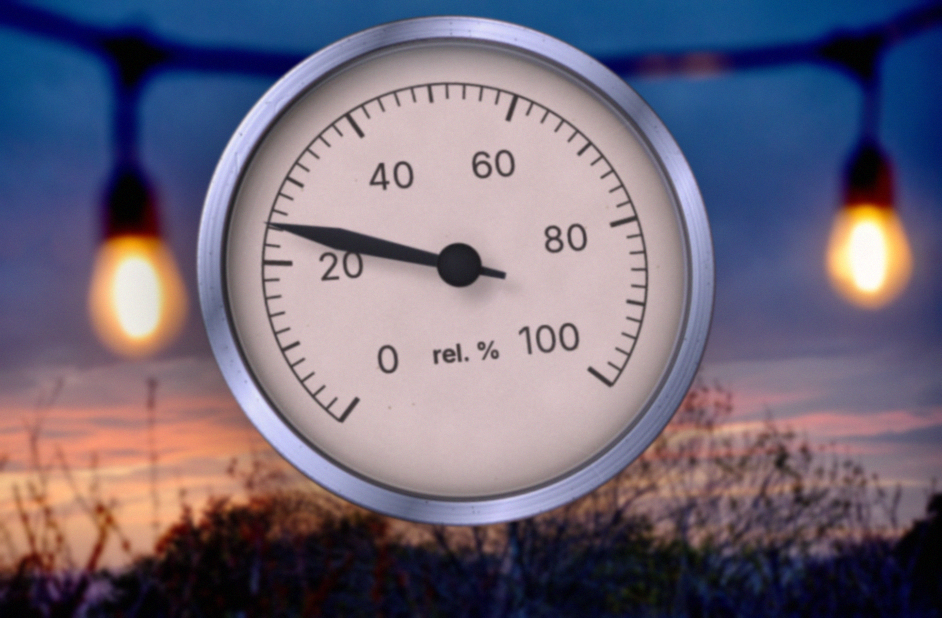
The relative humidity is 24%
